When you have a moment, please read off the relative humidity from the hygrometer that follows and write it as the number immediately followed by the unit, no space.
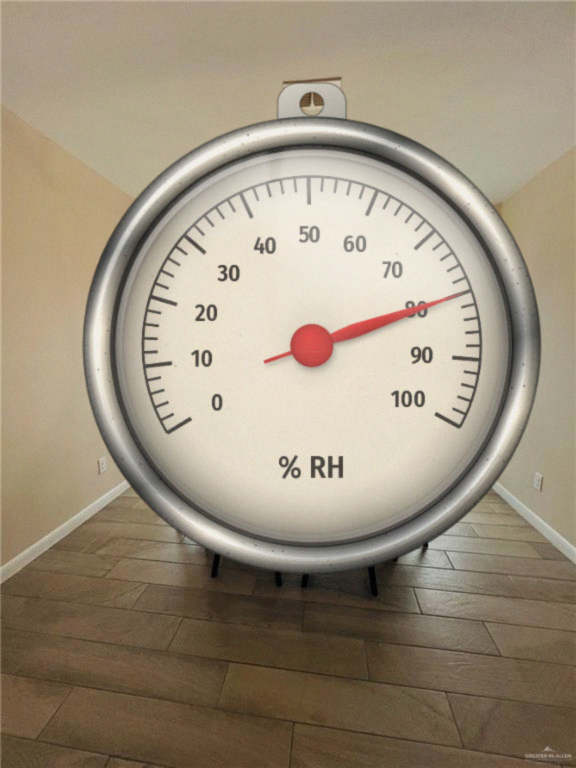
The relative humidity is 80%
